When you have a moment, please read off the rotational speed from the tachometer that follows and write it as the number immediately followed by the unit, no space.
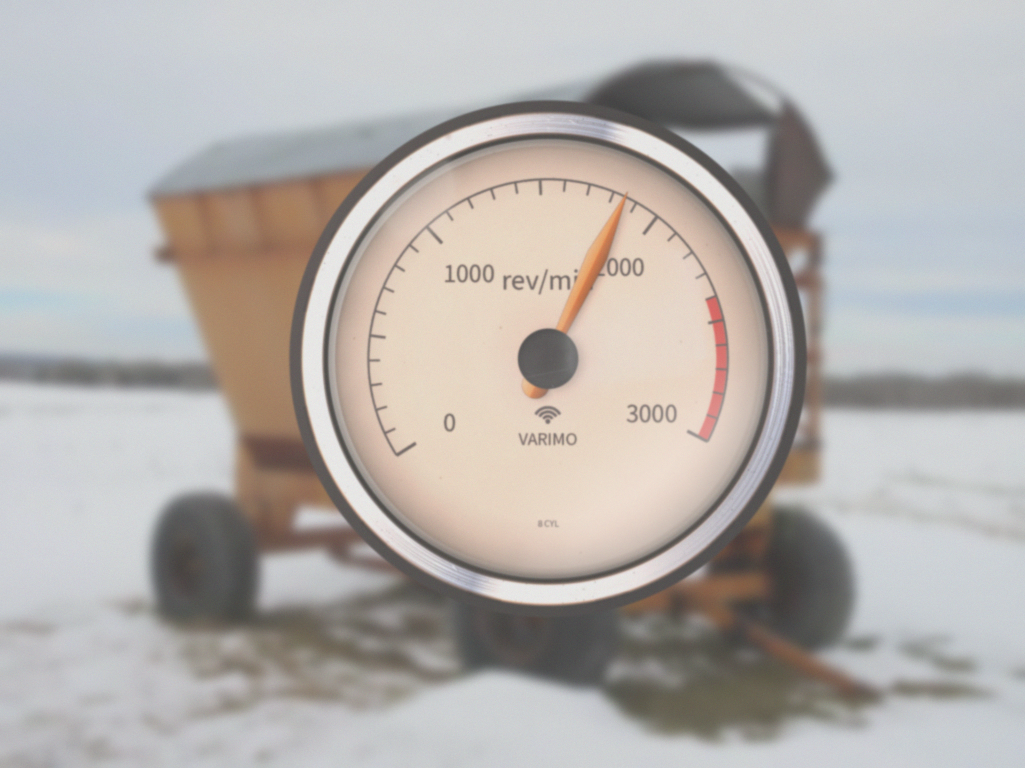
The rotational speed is 1850rpm
